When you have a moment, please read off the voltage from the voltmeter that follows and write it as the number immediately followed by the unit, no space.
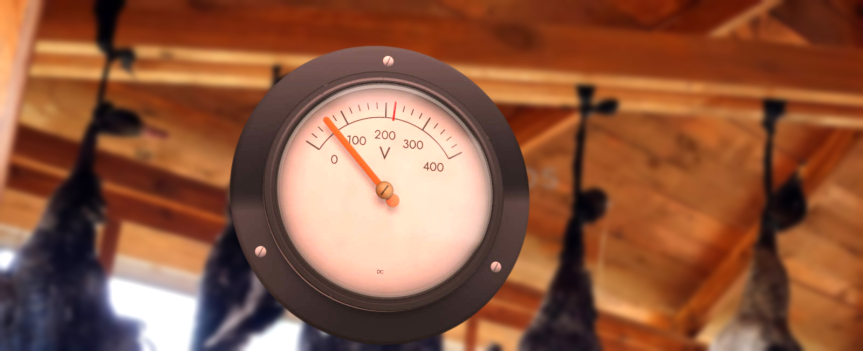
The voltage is 60V
